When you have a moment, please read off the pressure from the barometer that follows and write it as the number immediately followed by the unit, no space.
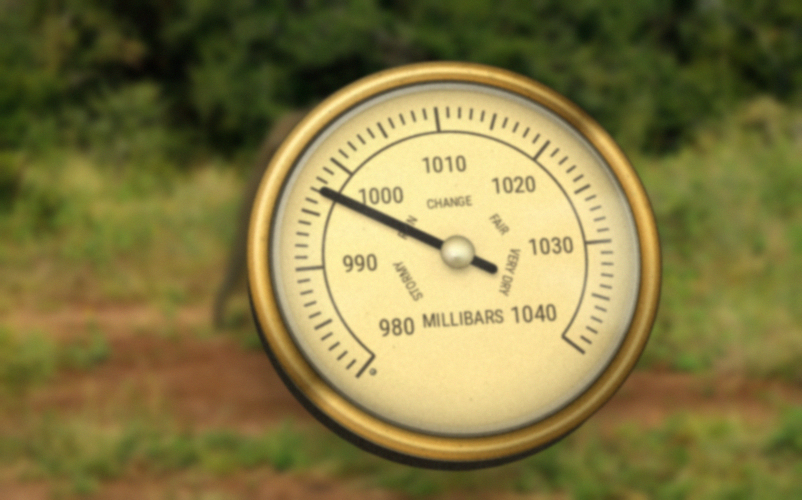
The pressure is 997mbar
